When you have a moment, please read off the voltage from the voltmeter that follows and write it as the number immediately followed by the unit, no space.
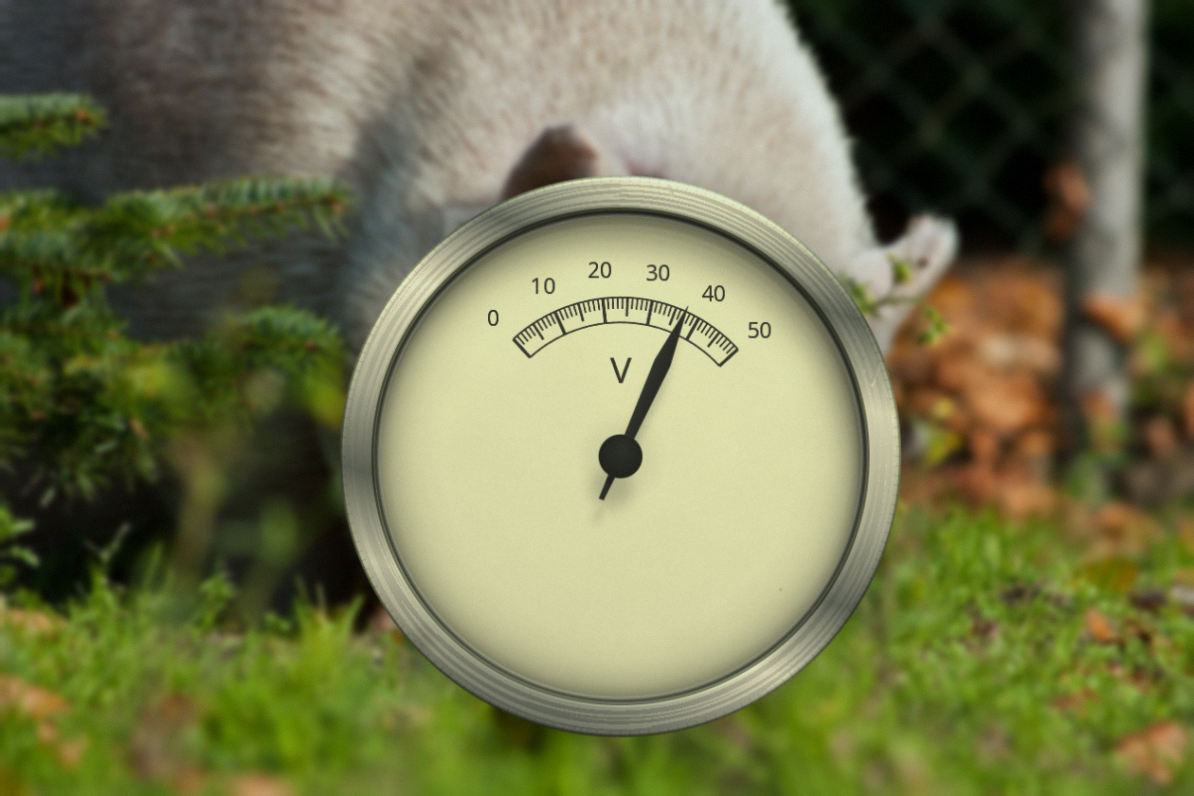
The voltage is 37V
